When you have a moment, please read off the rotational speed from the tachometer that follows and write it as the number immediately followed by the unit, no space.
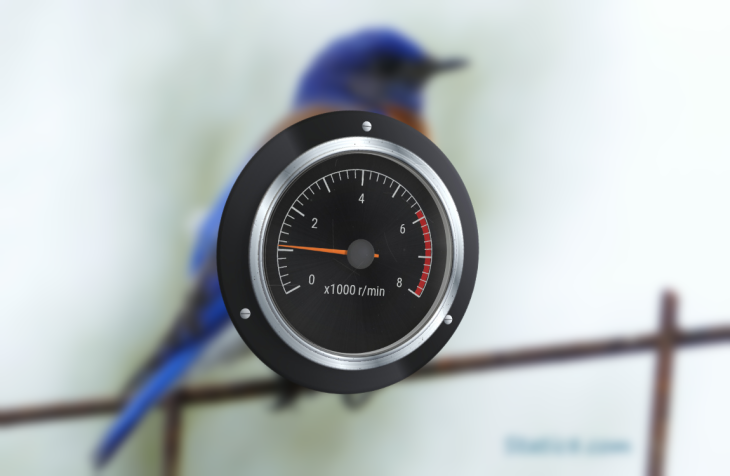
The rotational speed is 1100rpm
